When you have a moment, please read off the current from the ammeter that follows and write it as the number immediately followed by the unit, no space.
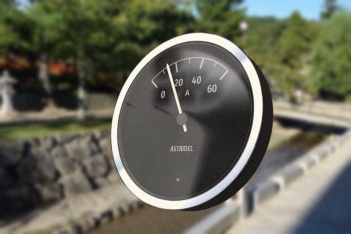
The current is 15A
